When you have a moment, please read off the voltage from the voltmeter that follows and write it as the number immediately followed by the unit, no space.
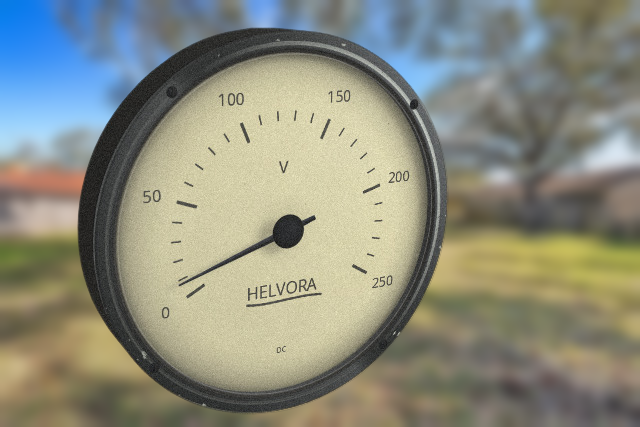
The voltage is 10V
